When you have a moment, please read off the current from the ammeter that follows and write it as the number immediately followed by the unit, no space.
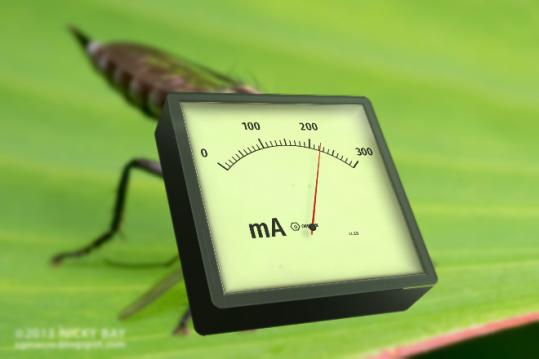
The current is 220mA
